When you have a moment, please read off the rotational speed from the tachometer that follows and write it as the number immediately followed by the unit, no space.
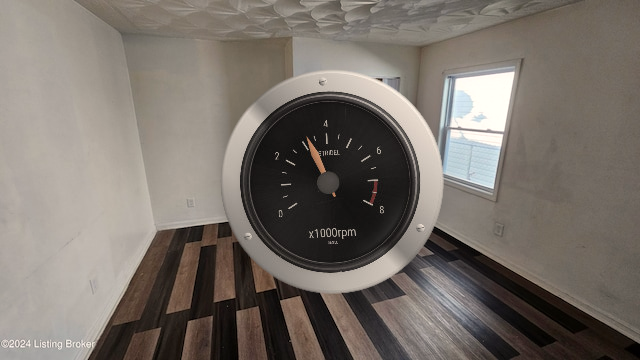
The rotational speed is 3250rpm
